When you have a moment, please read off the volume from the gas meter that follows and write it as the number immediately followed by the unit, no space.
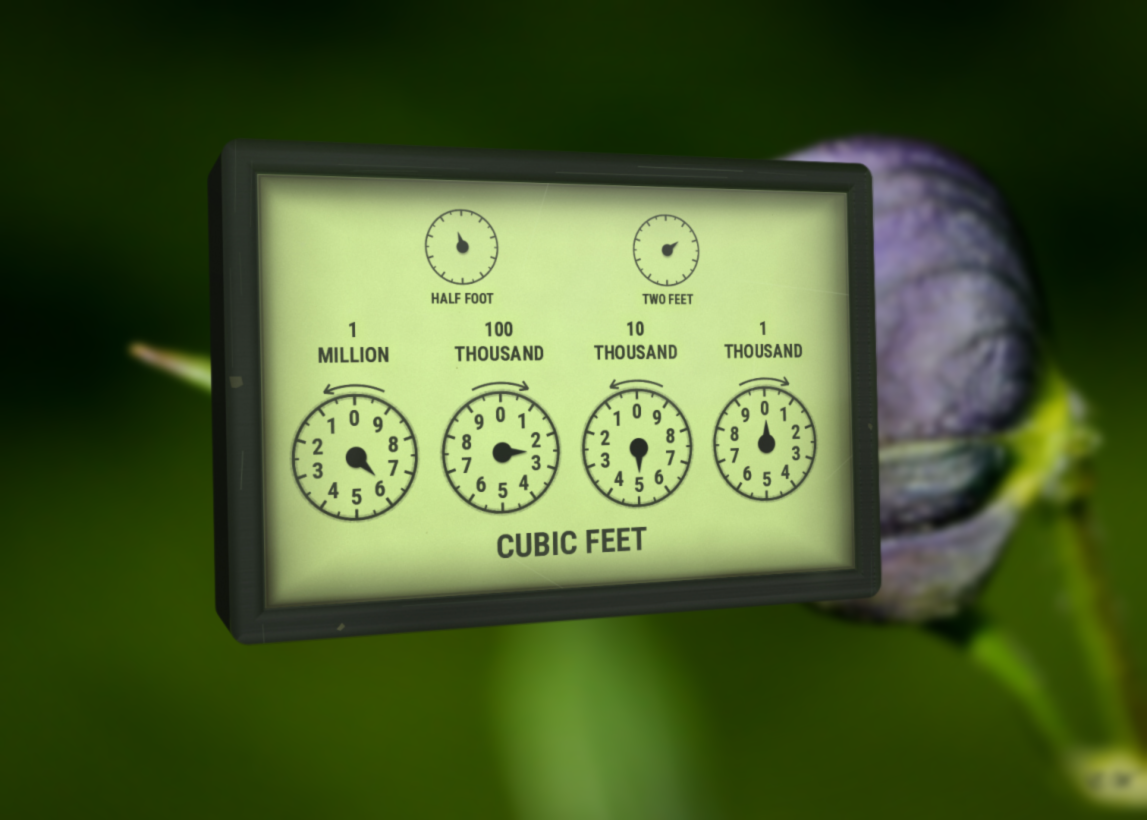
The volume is 625000ft³
